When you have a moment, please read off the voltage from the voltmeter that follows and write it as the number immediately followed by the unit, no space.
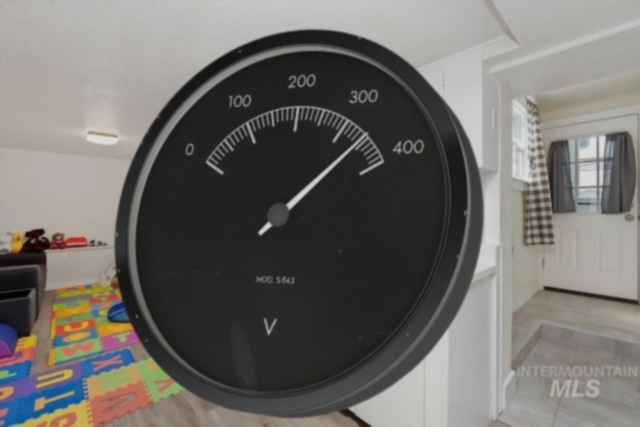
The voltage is 350V
